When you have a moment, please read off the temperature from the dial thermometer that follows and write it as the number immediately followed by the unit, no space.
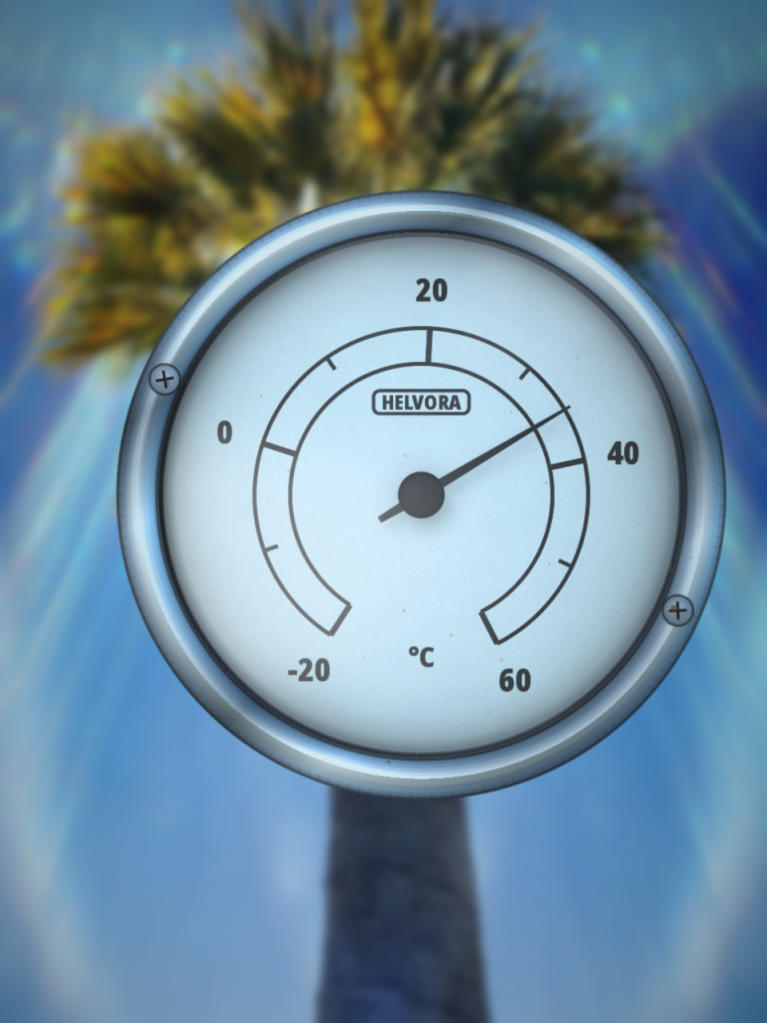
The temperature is 35°C
